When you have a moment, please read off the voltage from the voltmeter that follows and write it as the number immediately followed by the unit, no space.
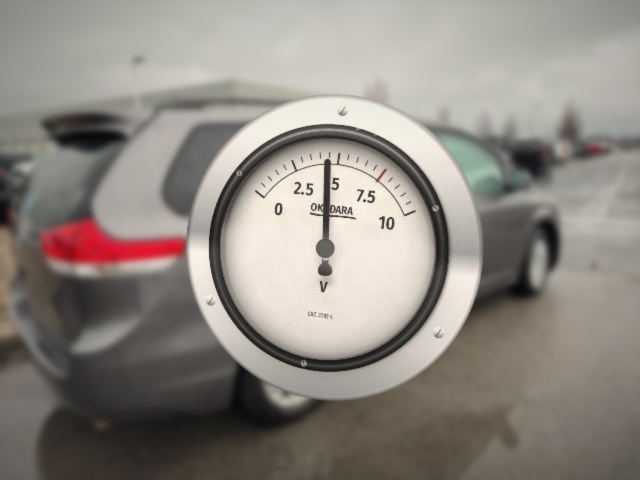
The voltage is 4.5V
